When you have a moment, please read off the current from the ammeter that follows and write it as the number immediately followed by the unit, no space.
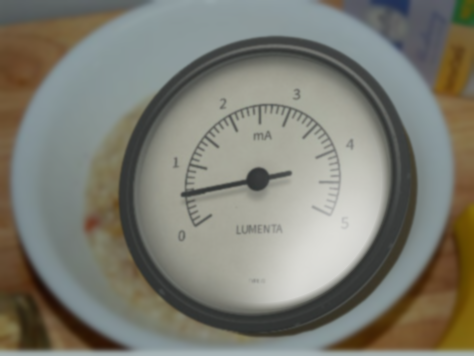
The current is 0.5mA
